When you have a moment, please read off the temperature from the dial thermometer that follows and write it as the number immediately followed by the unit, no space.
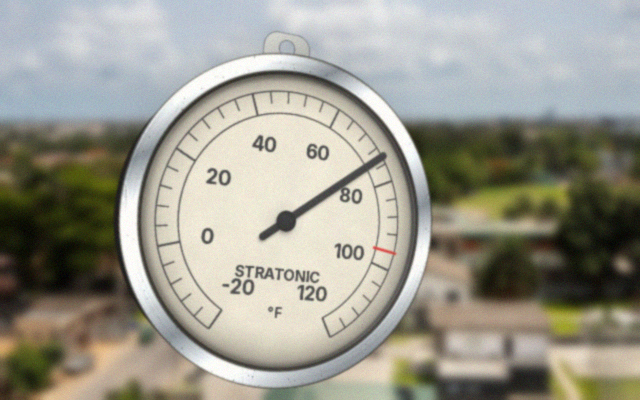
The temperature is 74°F
